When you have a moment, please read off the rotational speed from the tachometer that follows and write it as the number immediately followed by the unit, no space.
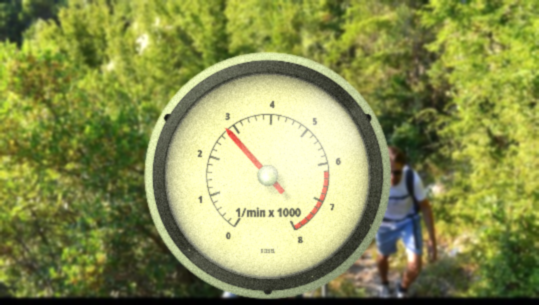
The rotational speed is 2800rpm
